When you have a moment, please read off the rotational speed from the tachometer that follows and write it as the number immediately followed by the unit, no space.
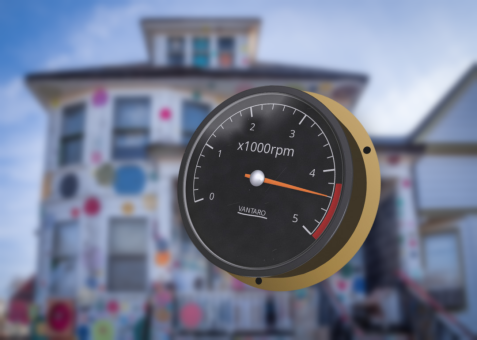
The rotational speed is 4400rpm
